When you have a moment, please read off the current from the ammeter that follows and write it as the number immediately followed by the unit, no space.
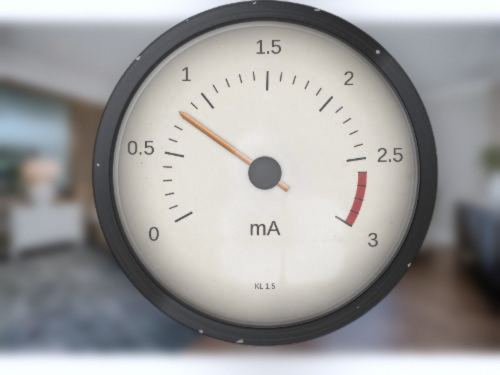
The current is 0.8mA
